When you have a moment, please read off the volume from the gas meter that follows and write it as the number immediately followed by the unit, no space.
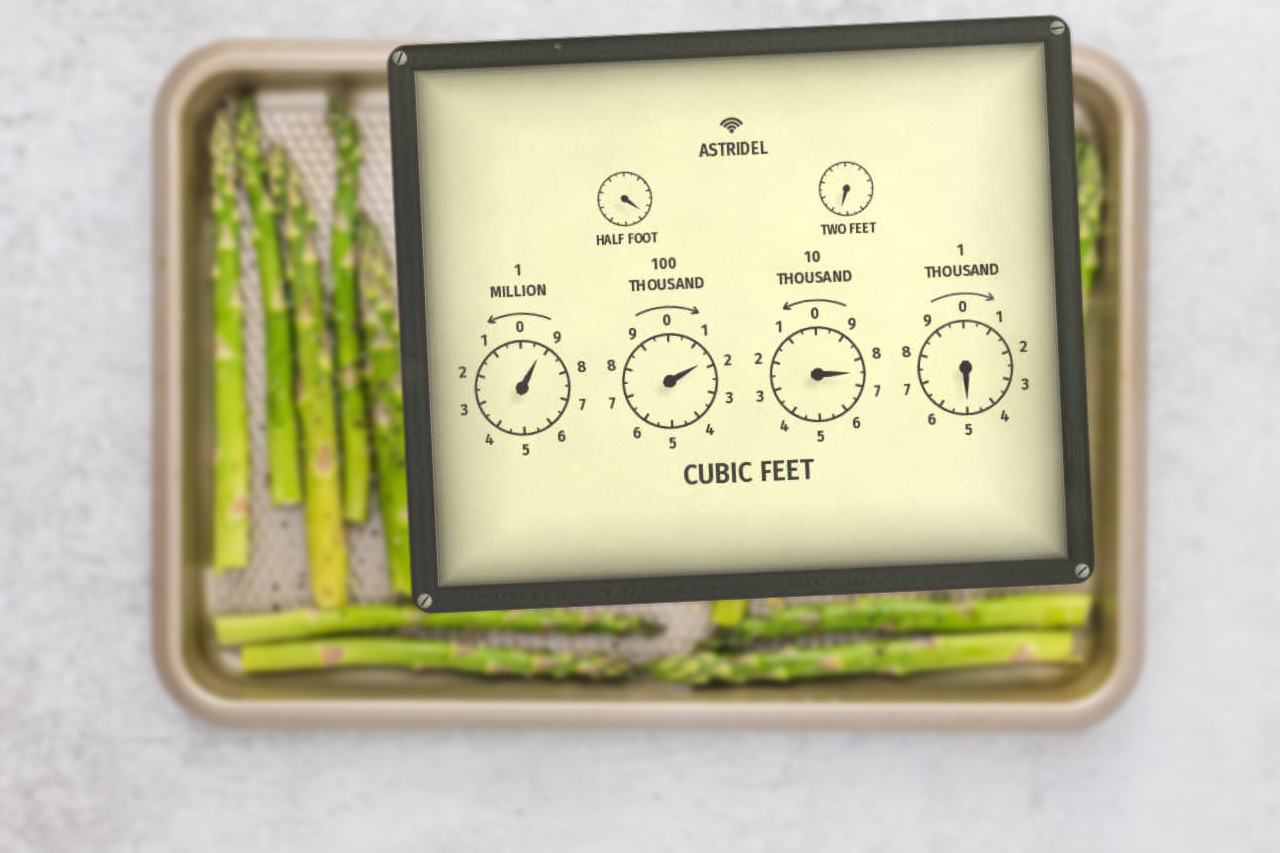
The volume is 917500ft³
